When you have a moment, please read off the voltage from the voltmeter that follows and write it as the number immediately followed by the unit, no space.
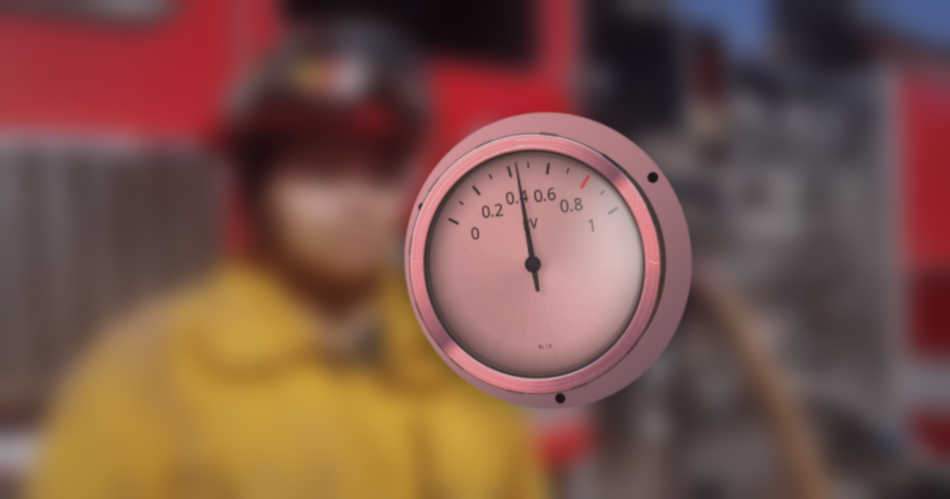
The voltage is 0.45kV
